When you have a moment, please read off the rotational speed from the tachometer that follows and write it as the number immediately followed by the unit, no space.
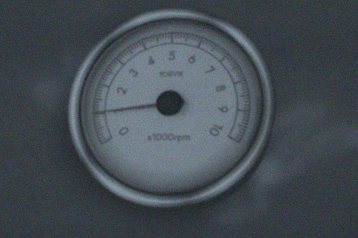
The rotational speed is 1000rpm
